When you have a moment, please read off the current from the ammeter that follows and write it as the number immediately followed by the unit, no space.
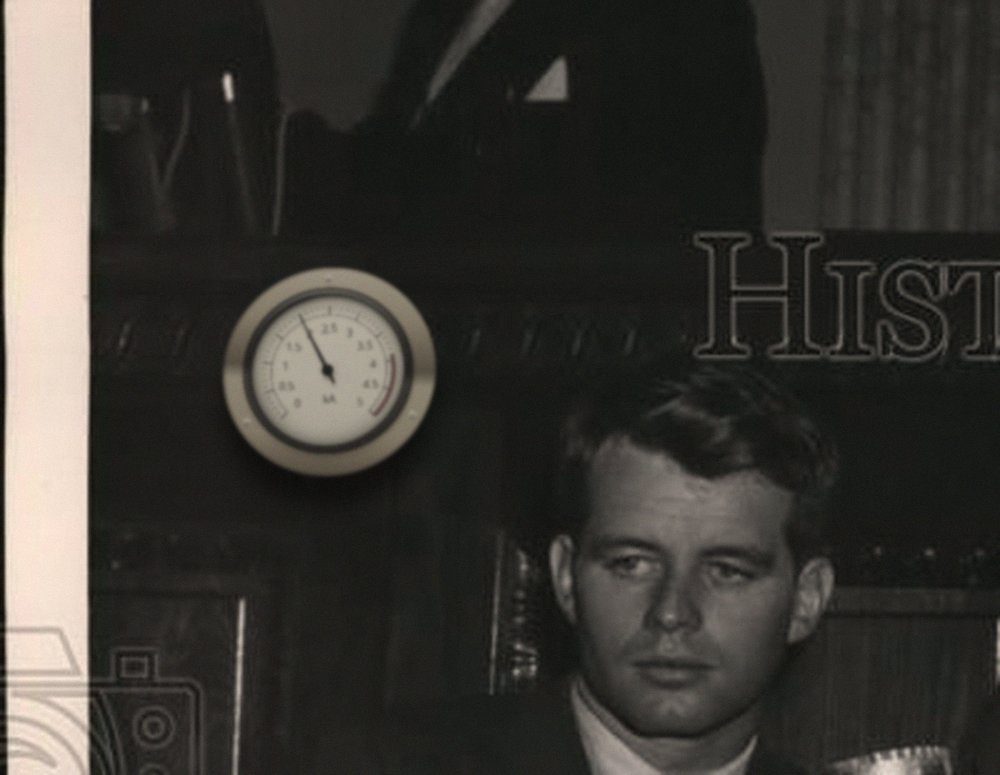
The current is 2kA
